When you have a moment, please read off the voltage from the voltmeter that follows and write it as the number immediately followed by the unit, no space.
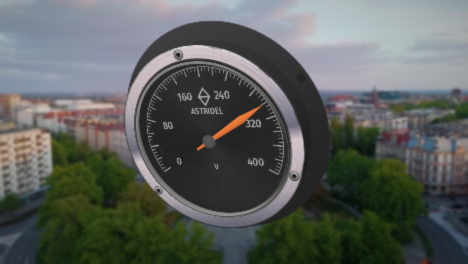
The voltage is 300V
